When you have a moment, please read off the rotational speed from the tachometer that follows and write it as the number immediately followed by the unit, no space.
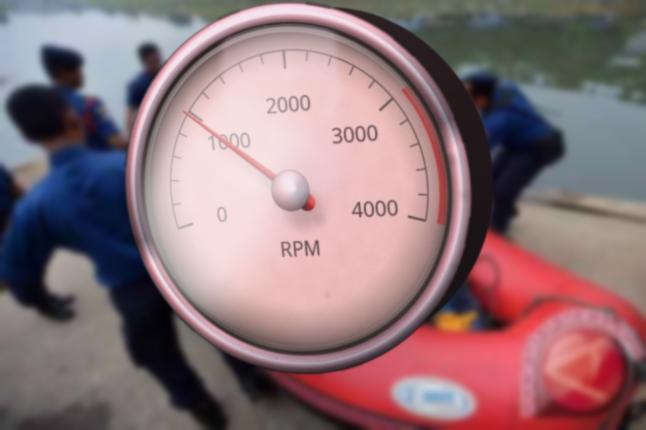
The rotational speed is 1000rpm
